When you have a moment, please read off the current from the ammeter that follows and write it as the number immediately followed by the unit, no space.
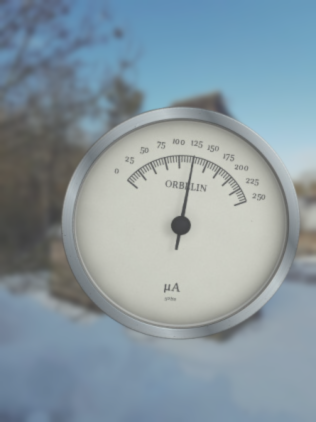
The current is 125µA
